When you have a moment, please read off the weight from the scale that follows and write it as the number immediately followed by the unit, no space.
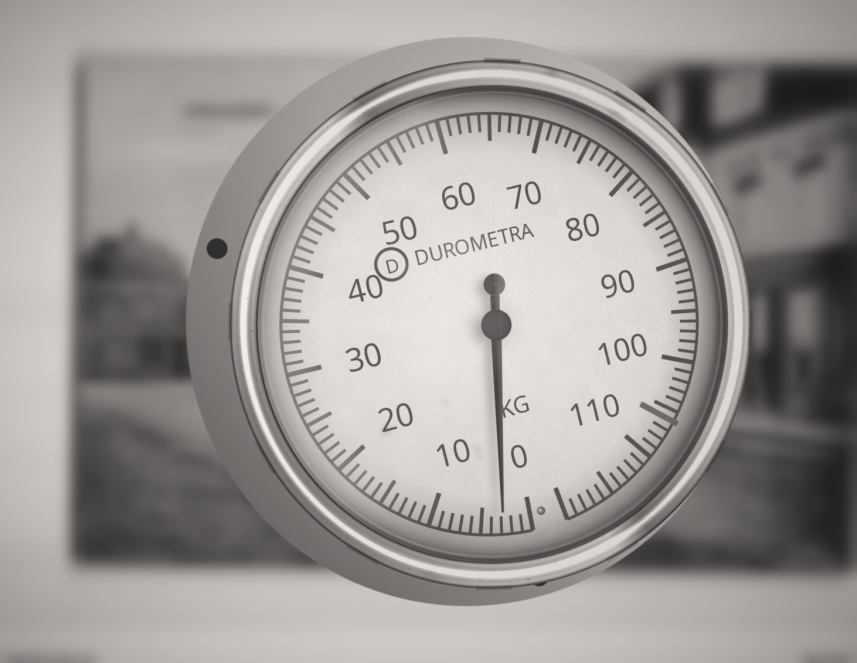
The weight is 3kg
